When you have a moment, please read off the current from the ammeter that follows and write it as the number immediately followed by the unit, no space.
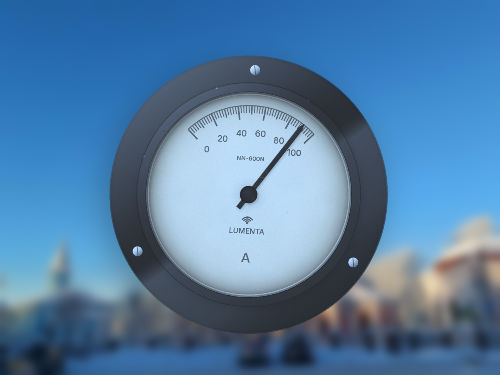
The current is 90A
